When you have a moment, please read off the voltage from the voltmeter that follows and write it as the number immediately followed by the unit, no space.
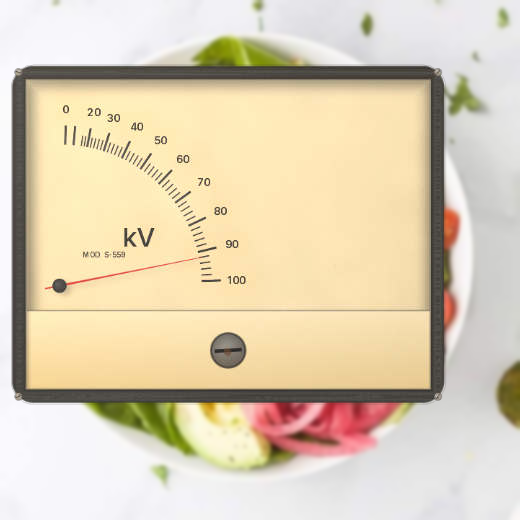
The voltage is 92kV
